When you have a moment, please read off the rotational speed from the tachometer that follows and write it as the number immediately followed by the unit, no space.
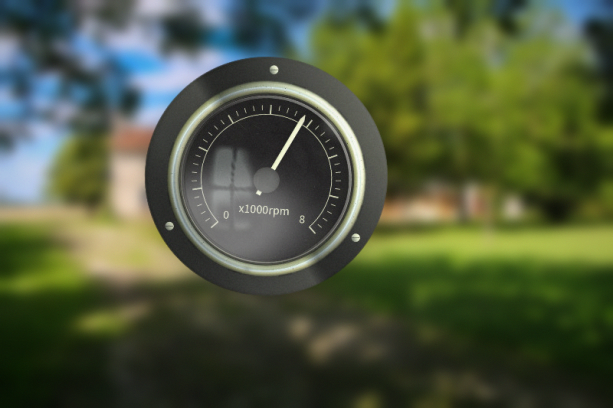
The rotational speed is 4800rpm
